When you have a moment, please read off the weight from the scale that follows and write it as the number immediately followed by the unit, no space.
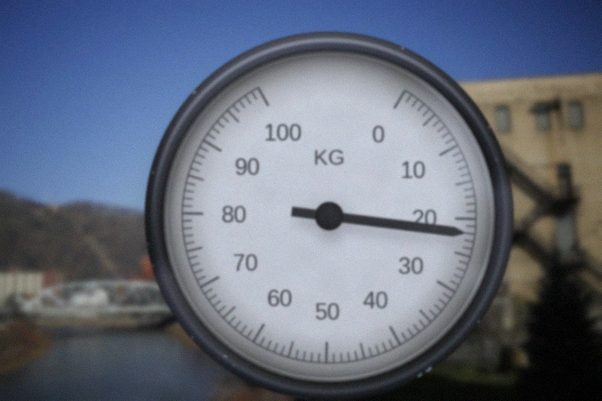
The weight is 22kg
